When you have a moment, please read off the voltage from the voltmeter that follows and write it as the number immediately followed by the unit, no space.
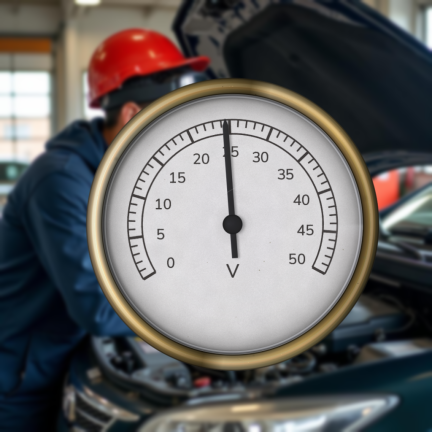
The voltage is 24.5V
